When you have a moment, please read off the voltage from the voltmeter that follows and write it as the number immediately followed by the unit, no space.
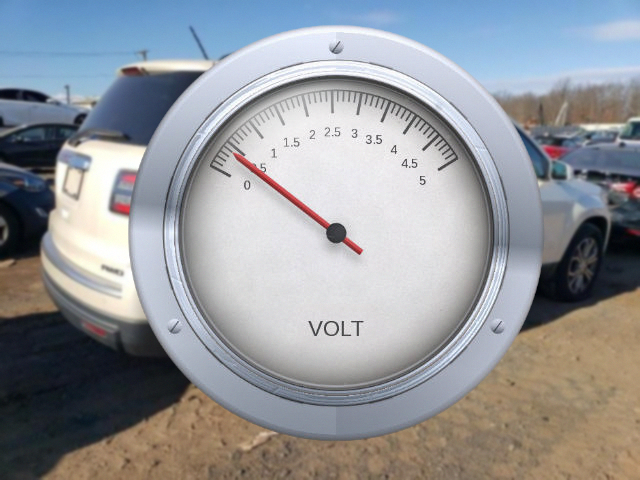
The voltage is 0.4V
